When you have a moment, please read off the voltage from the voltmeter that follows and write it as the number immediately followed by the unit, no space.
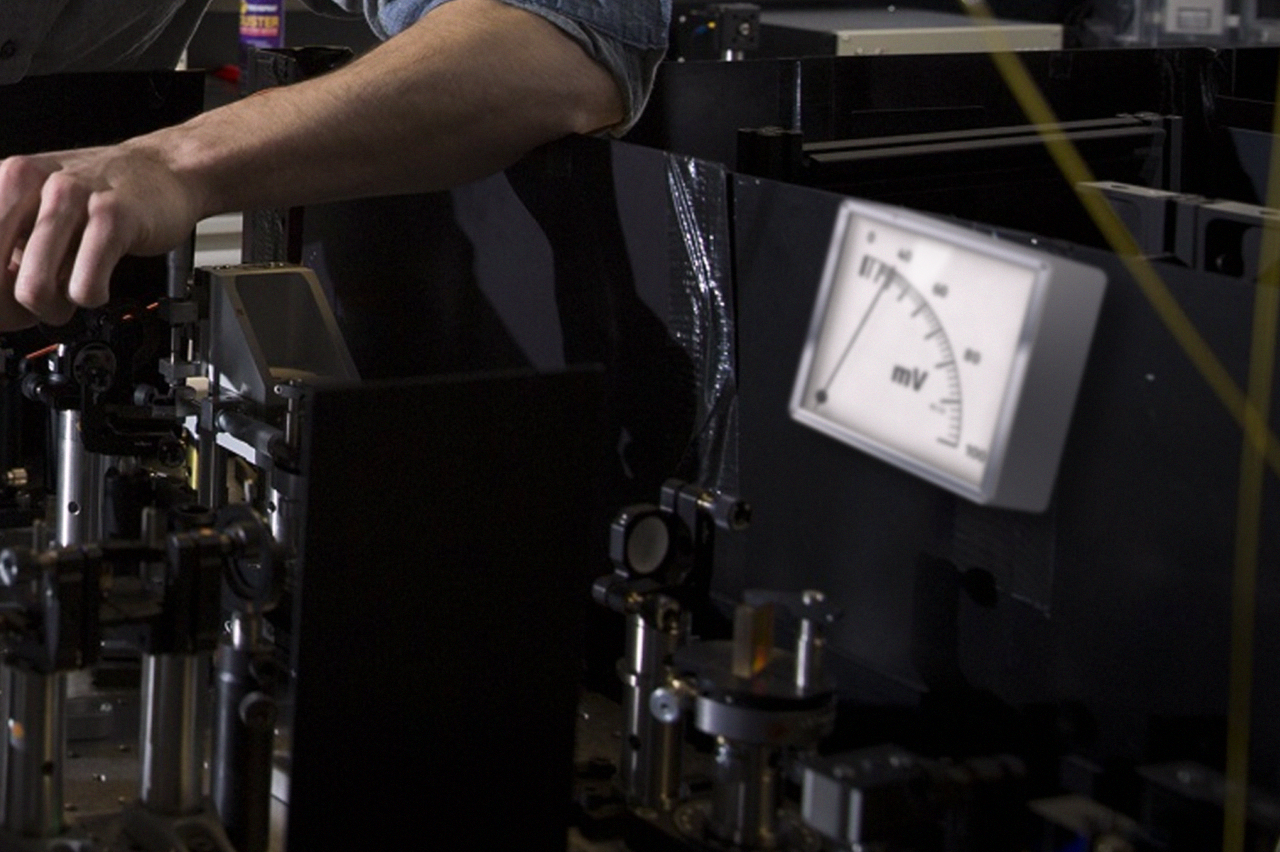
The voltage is 40mV
